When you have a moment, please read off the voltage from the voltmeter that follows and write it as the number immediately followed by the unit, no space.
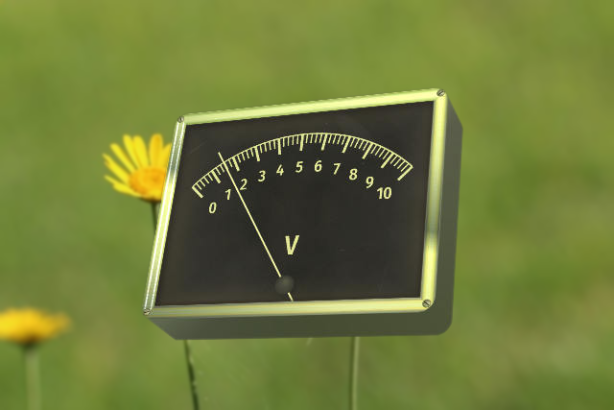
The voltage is 1.6V
